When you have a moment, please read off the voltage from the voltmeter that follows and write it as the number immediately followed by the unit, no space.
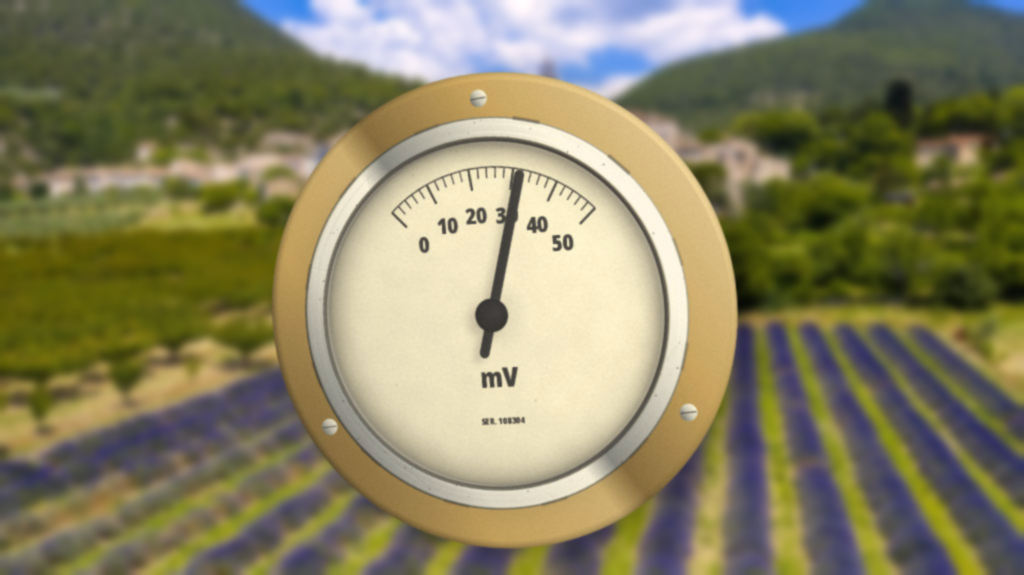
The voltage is 32mV
